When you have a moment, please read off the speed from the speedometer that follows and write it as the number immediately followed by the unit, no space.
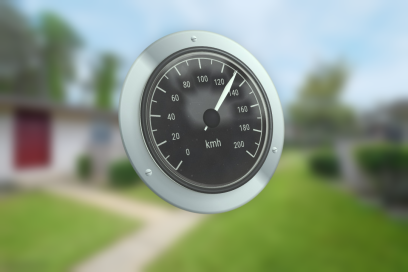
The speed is 130km/h
